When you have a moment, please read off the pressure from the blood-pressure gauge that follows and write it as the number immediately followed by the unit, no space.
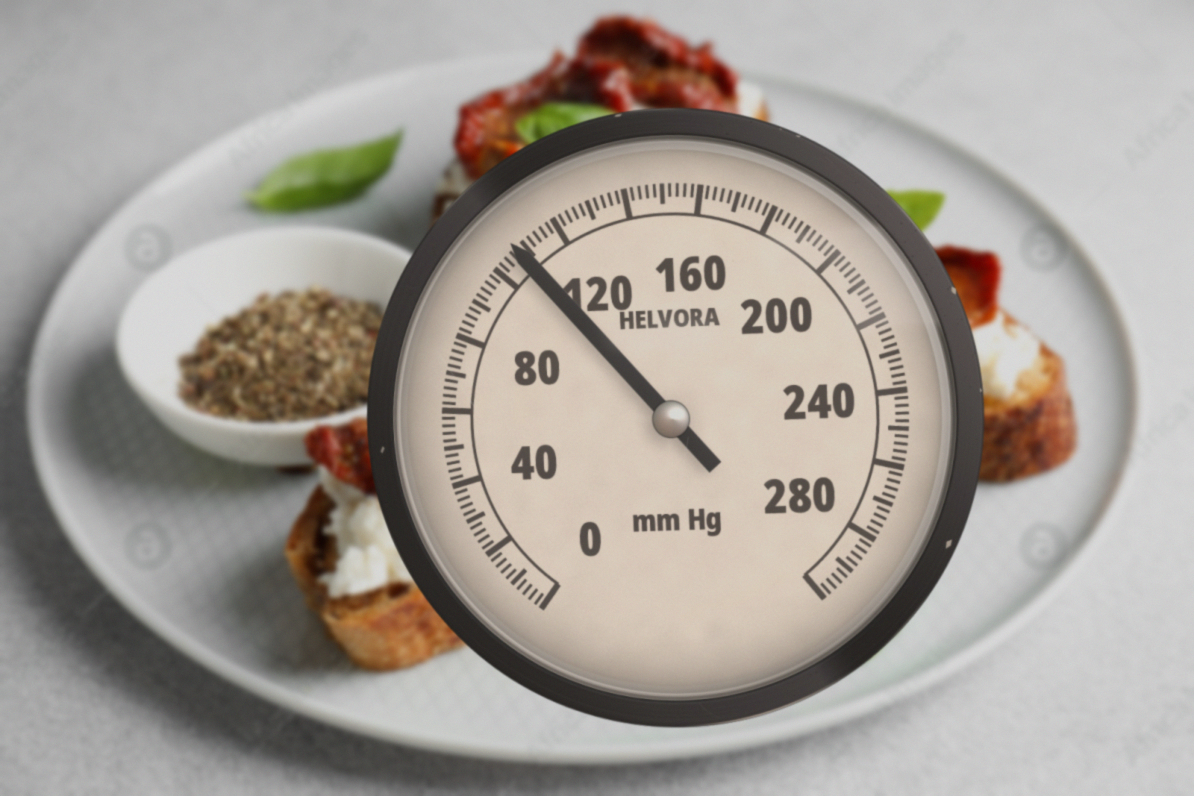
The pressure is 108mmHg
